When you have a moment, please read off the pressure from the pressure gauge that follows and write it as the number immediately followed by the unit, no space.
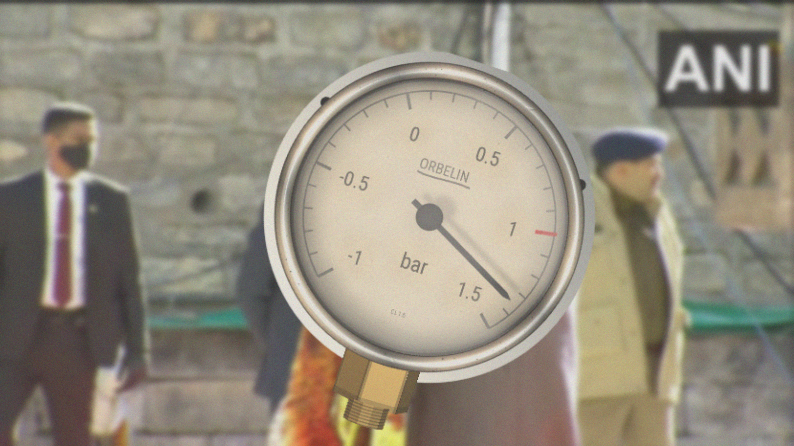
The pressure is 1.35bar
